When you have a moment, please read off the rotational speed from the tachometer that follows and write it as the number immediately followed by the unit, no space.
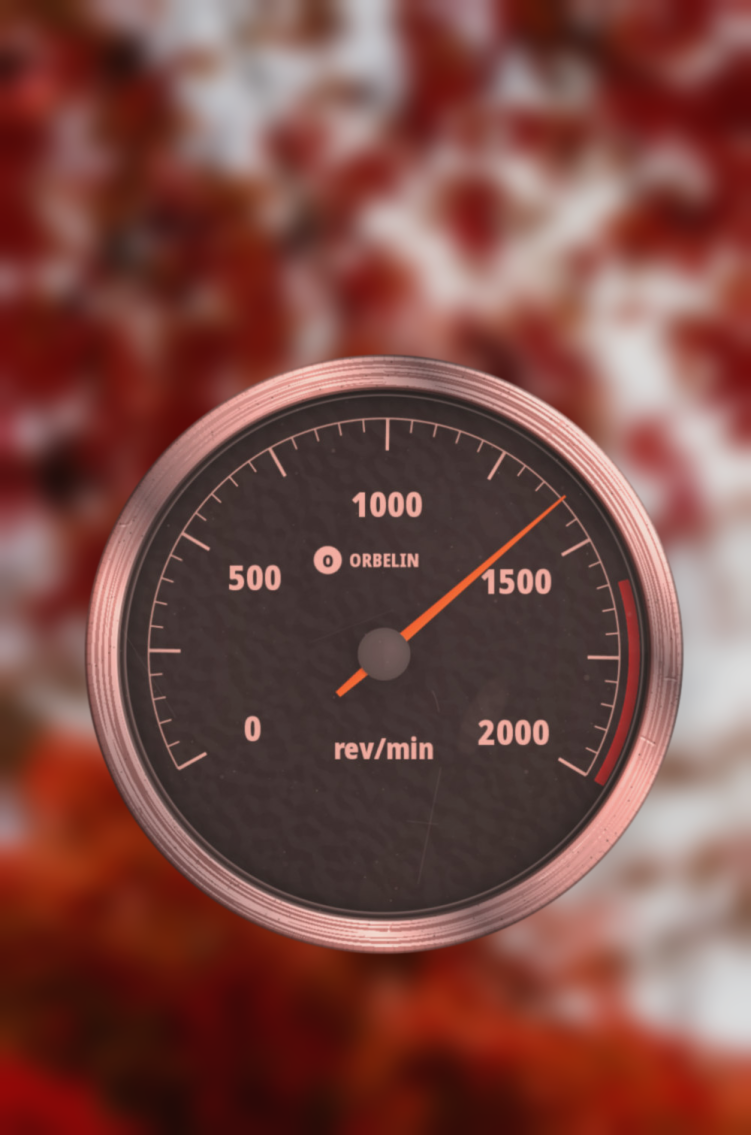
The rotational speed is 1400rpm
